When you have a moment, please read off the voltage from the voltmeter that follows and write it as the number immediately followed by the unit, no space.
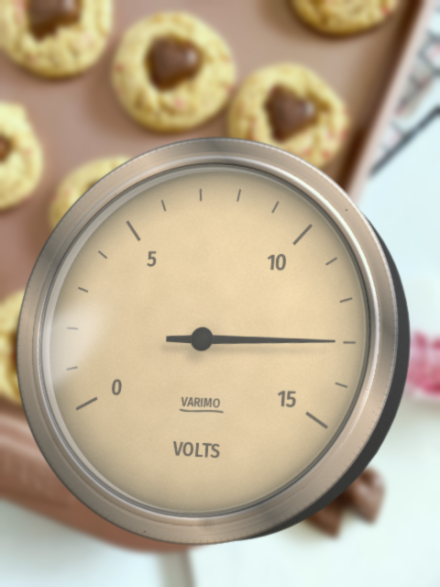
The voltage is 13V
